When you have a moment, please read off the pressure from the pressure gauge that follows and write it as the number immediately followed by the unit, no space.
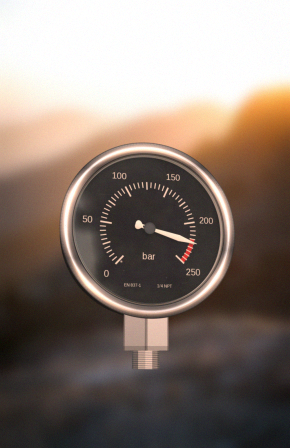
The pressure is 225bar
